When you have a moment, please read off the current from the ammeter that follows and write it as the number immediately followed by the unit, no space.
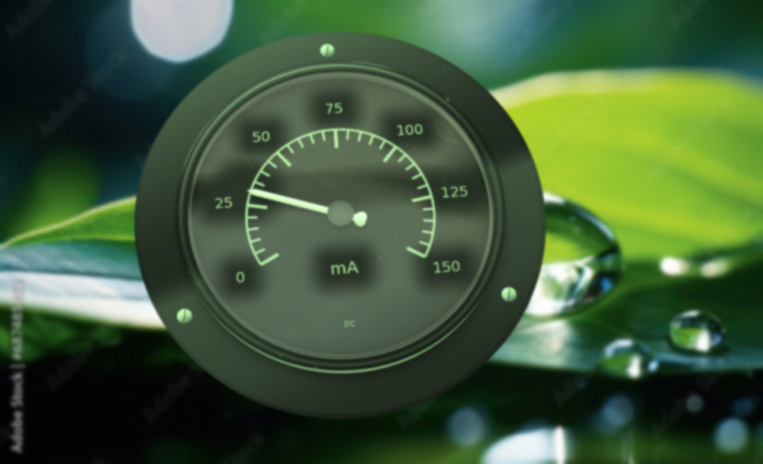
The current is 30mA
